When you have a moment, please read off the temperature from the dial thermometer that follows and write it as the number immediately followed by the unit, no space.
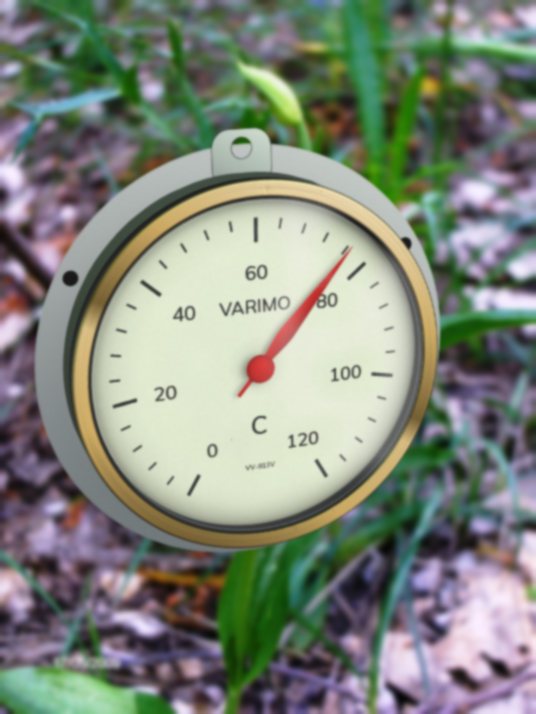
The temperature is 76°C
